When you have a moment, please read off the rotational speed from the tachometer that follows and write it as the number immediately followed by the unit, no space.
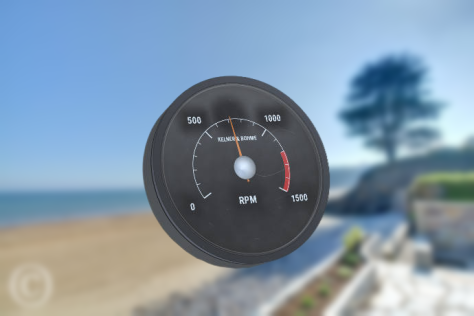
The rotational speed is 700rpm
